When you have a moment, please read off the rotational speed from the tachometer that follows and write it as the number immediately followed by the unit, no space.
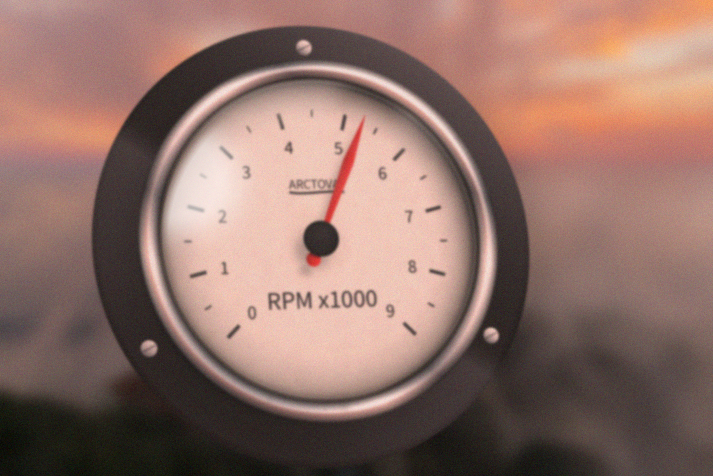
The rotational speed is 5250rpm
